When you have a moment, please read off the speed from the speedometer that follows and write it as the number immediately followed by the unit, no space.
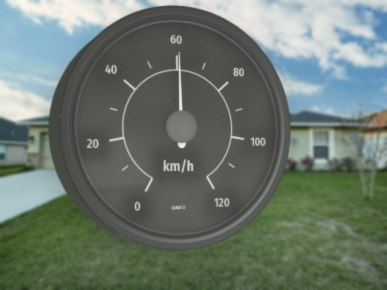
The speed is 60km/h
